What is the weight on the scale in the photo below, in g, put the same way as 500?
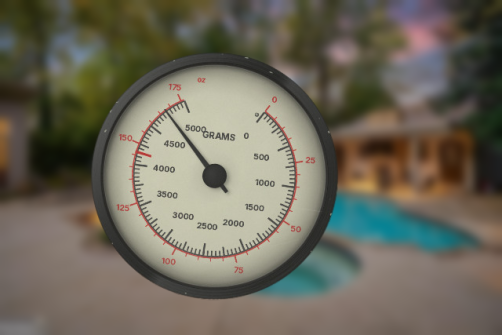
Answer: 4750
